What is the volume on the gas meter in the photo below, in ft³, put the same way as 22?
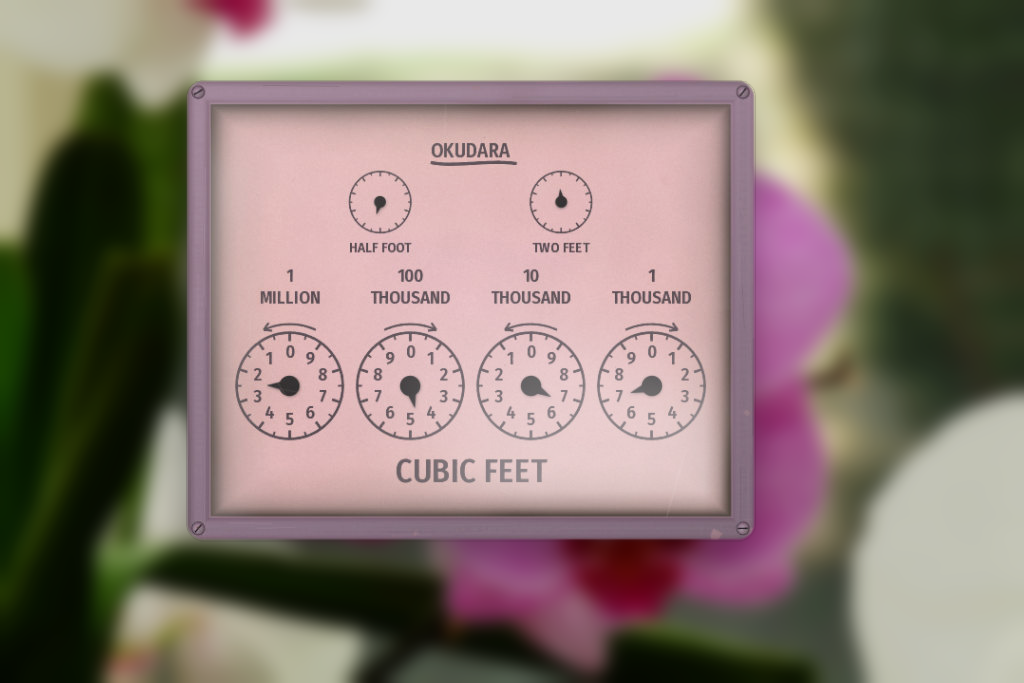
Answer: 246700
